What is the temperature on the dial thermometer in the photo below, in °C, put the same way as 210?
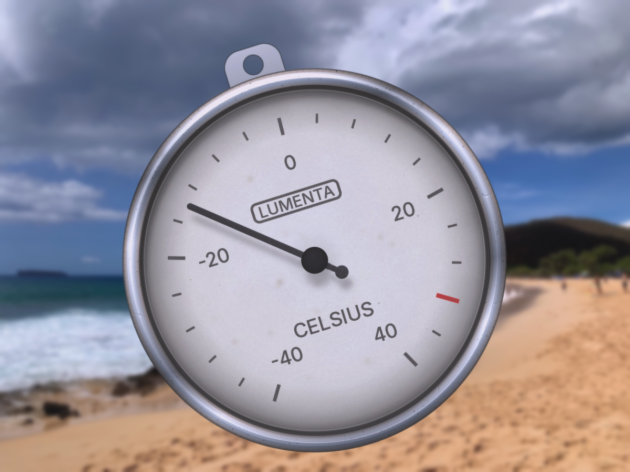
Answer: -14
